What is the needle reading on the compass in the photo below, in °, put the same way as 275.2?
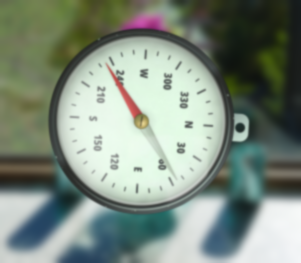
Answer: 235
